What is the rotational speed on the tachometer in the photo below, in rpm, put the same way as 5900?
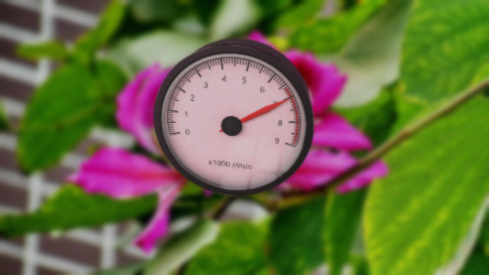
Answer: 7000
